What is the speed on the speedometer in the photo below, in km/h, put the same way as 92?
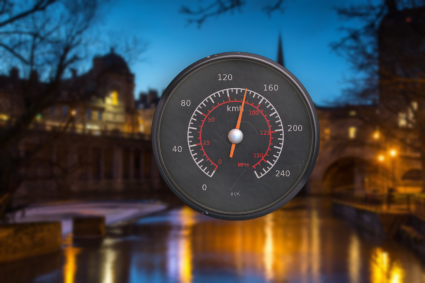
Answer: 140
